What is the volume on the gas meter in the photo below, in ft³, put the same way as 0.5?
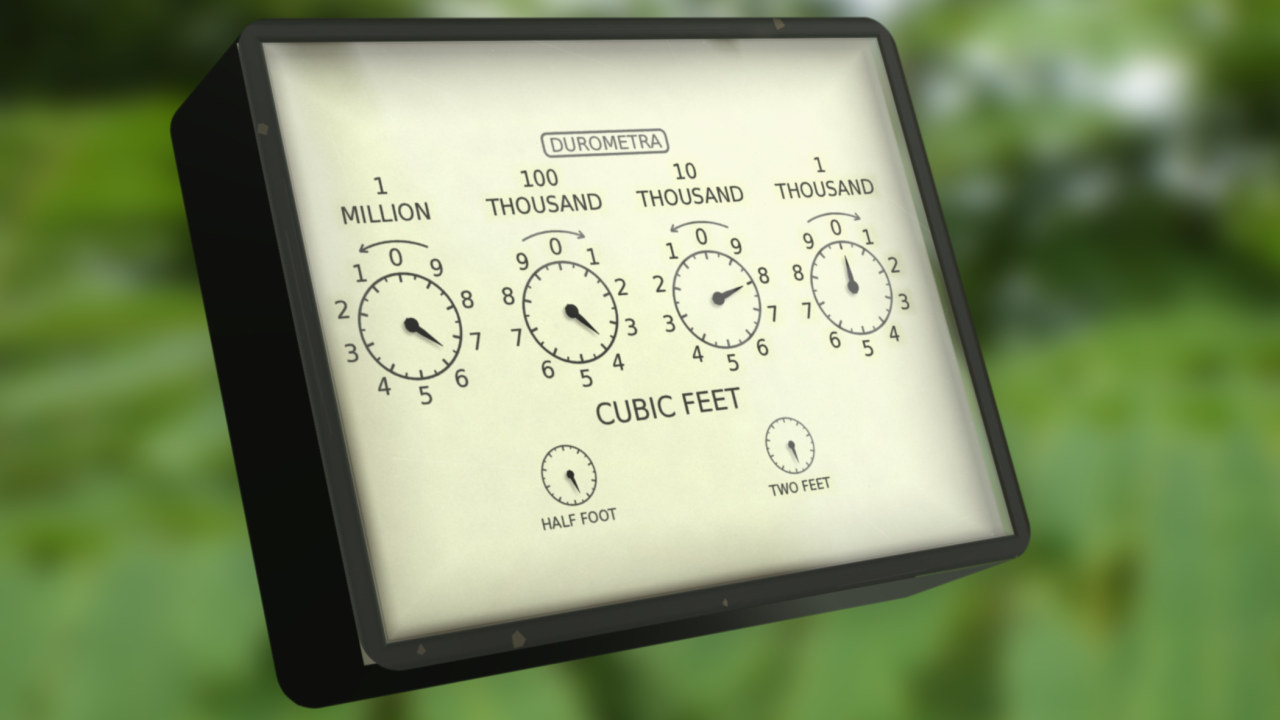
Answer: 638000
